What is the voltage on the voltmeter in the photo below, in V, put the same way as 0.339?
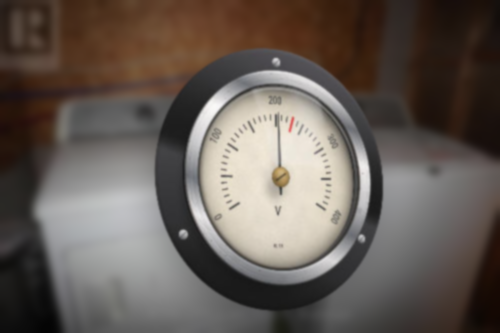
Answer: 200
